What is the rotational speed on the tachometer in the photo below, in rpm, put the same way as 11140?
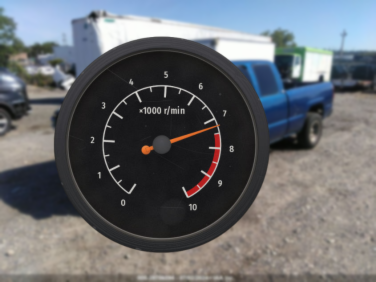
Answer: 7250
